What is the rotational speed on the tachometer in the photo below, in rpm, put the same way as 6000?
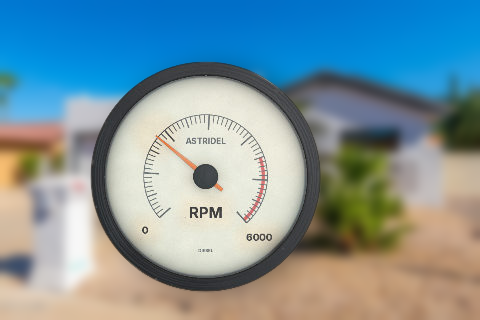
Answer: 1800
